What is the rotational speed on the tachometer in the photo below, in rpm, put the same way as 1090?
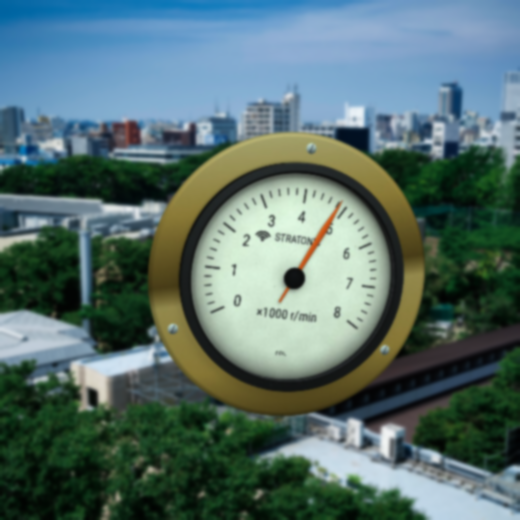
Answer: 4800
